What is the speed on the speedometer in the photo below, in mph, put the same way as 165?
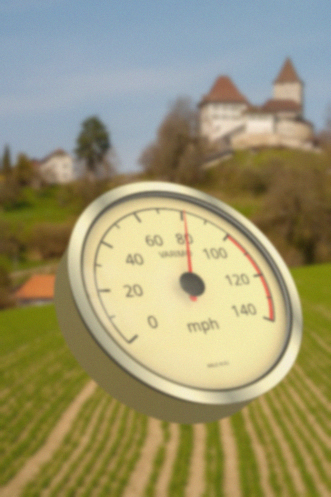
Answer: 80
